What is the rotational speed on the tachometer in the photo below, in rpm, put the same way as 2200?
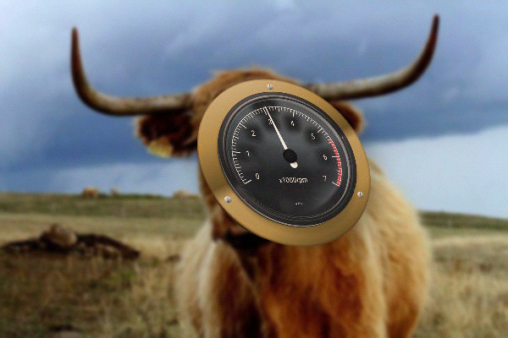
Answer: 3000
